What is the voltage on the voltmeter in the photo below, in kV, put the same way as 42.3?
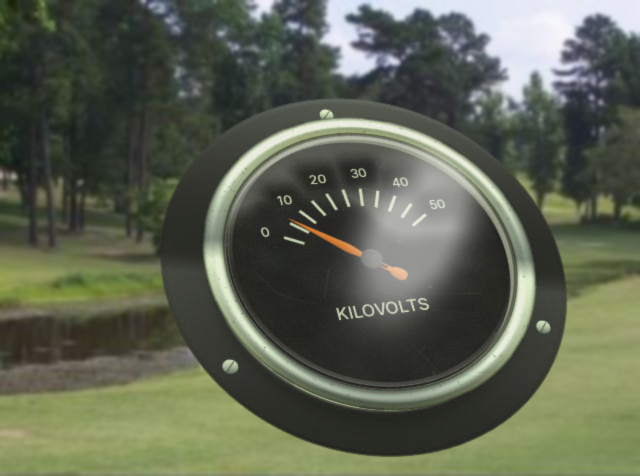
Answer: 5
